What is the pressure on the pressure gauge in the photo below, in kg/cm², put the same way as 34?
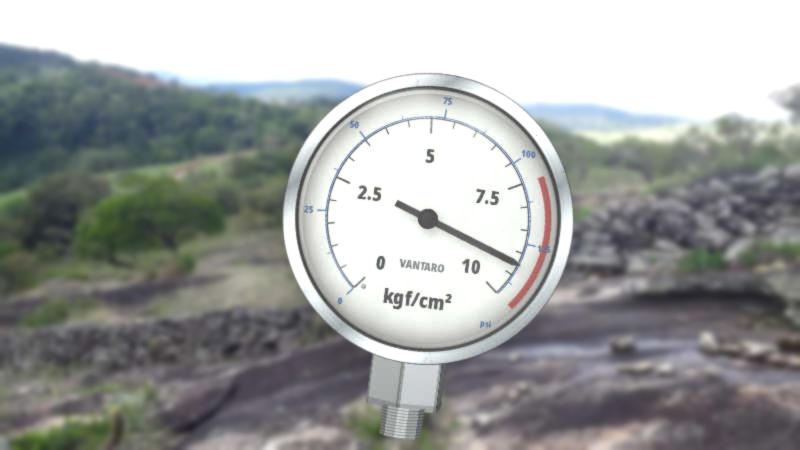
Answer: 9.25
